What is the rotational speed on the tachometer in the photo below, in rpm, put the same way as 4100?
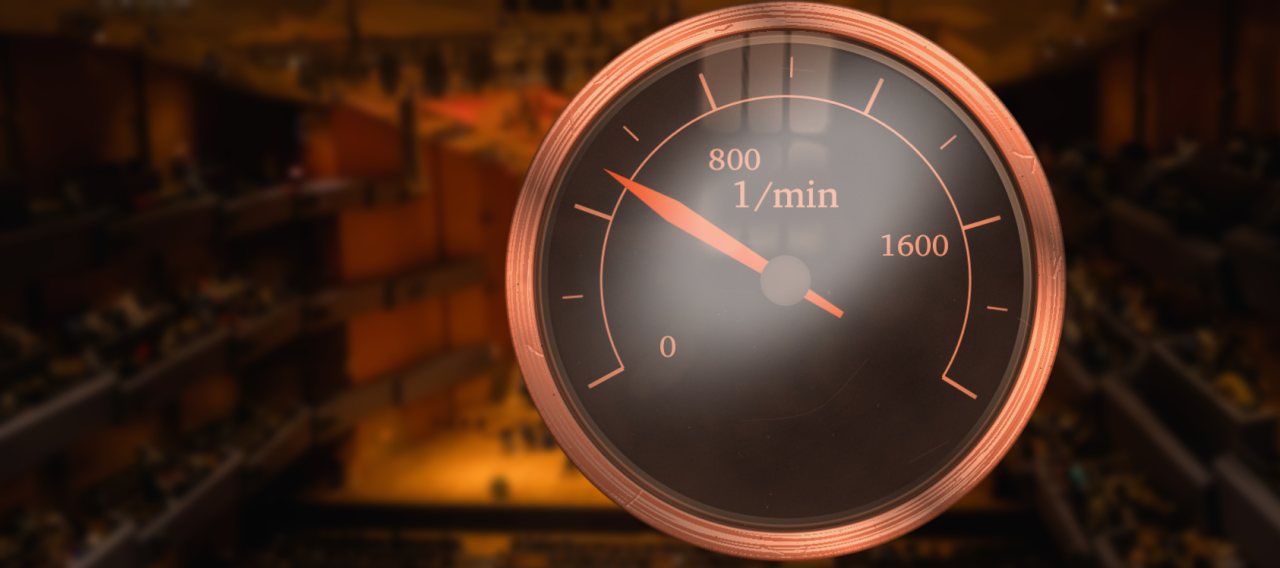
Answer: 500
